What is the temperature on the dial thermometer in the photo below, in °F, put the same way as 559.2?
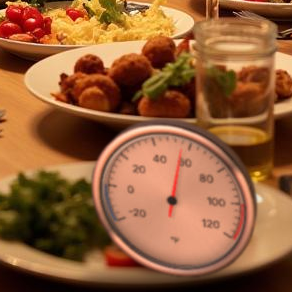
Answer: 56
